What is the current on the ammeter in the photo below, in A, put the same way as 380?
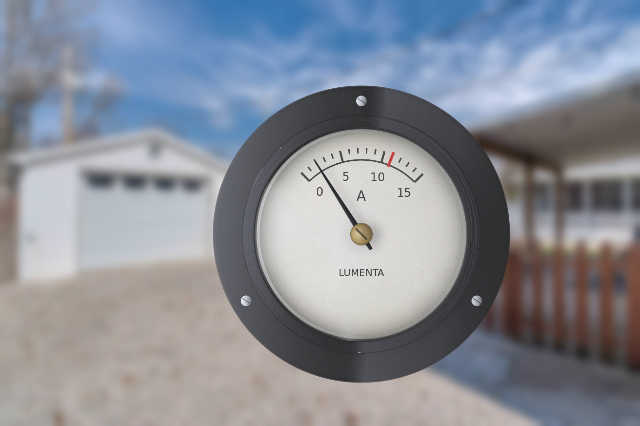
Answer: 2
